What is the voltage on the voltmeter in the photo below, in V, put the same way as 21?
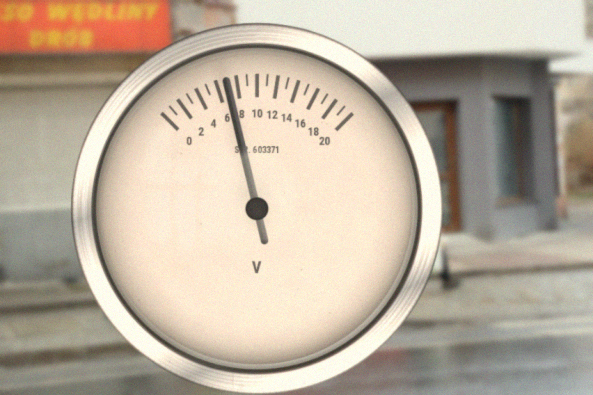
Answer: 7
